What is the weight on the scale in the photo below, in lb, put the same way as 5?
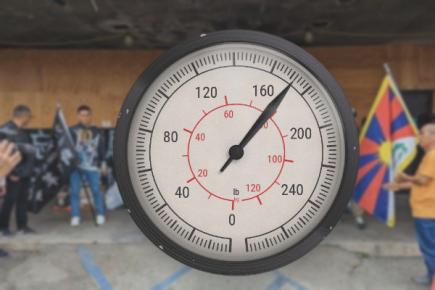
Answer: 172
